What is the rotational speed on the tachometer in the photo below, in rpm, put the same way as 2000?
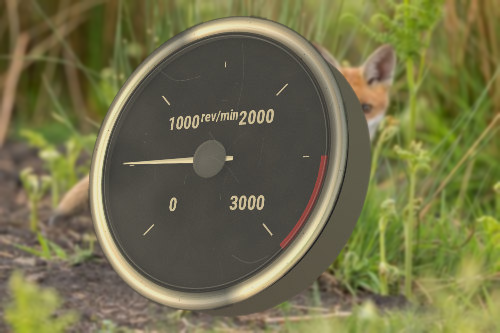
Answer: 500
